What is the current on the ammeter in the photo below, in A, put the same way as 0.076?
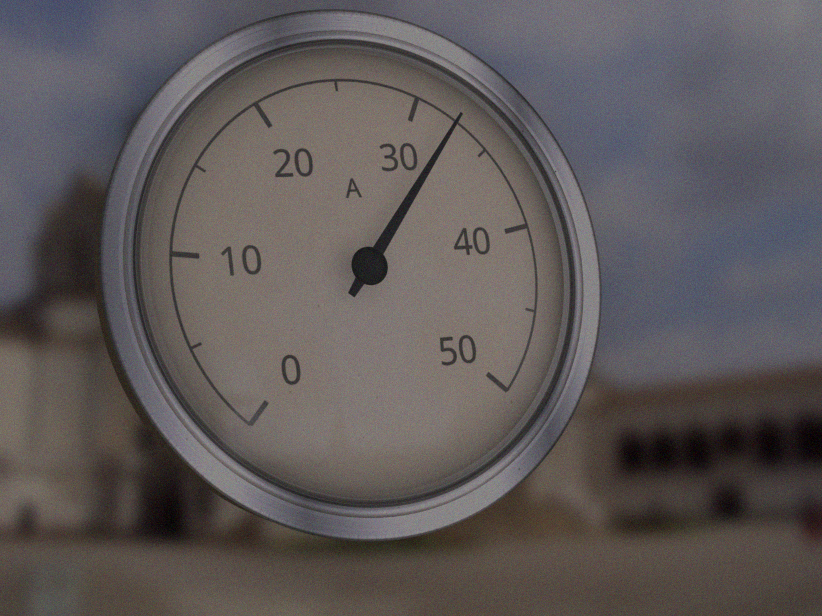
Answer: 32.5
